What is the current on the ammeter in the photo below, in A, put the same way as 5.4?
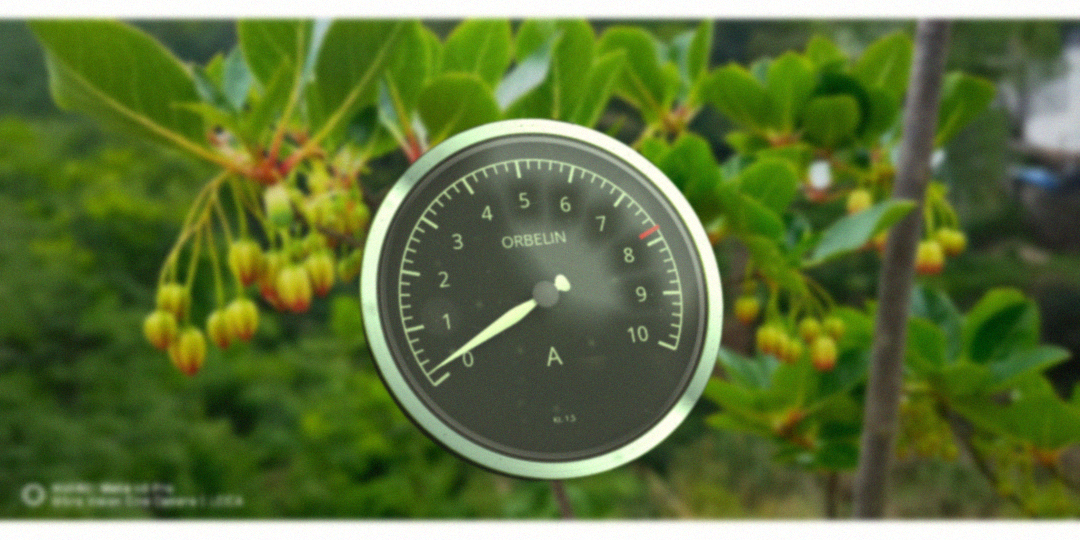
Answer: 0.2
